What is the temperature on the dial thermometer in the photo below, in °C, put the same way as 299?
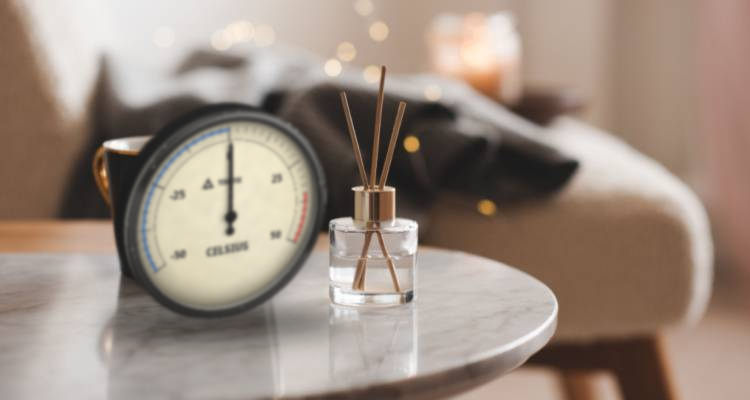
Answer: 0
